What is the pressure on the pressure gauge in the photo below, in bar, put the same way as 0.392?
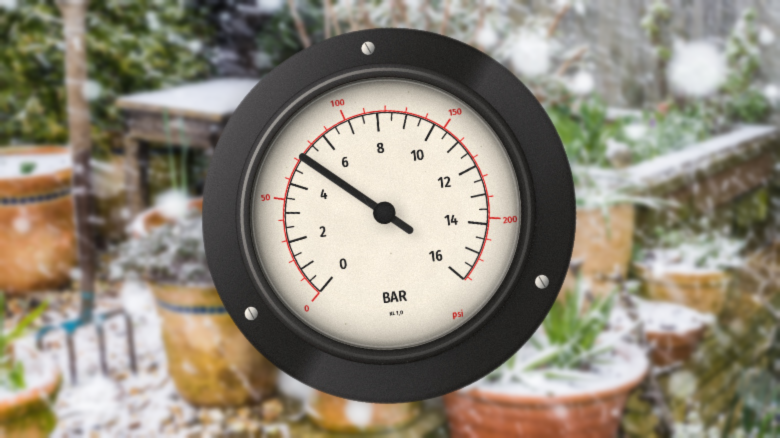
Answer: 5
